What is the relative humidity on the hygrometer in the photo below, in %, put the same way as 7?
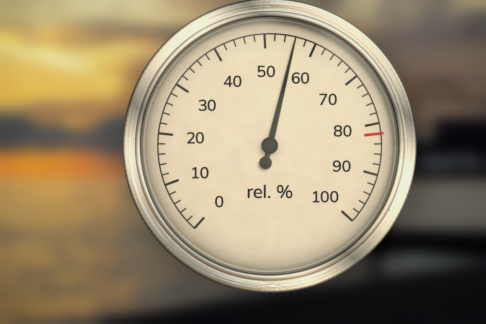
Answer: 56
